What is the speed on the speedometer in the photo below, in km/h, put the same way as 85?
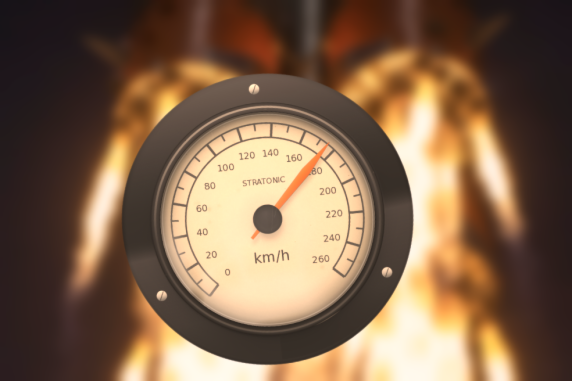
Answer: 175
